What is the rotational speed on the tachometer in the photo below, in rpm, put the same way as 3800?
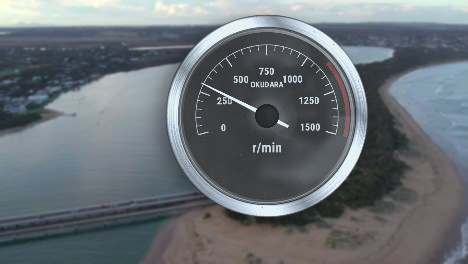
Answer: 300
